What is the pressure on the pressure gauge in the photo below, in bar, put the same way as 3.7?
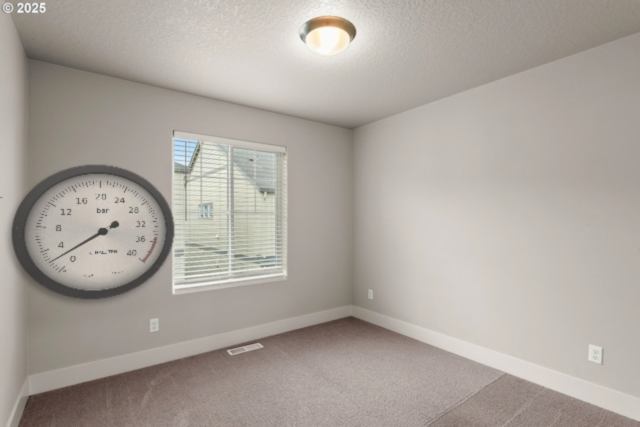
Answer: 2
